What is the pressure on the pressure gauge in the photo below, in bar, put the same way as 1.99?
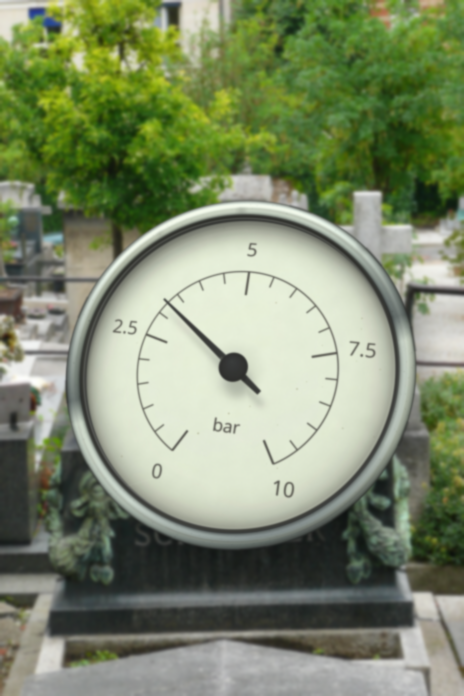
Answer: 3.25
